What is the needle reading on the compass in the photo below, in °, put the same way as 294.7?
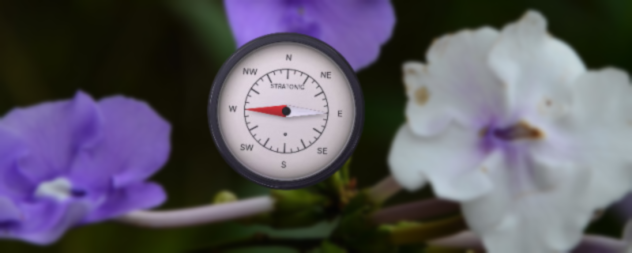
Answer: 270
